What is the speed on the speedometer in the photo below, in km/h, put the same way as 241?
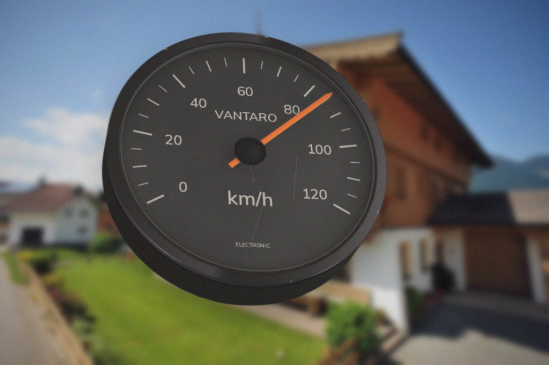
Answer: 85
